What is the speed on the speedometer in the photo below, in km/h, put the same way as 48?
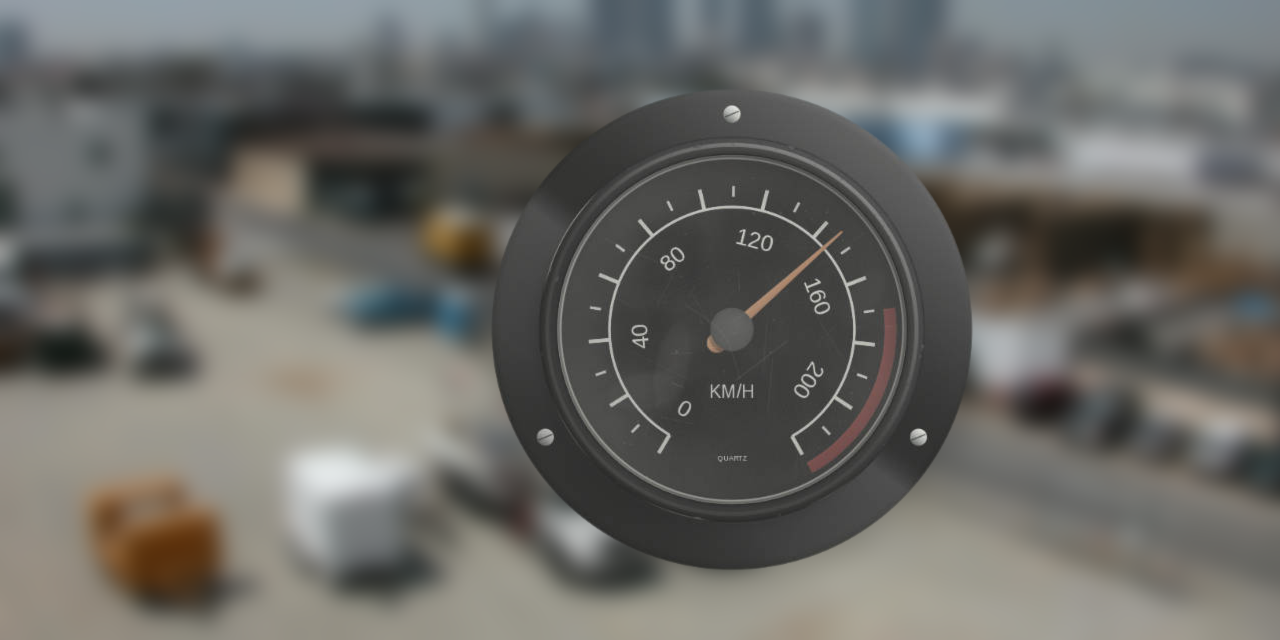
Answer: 145
